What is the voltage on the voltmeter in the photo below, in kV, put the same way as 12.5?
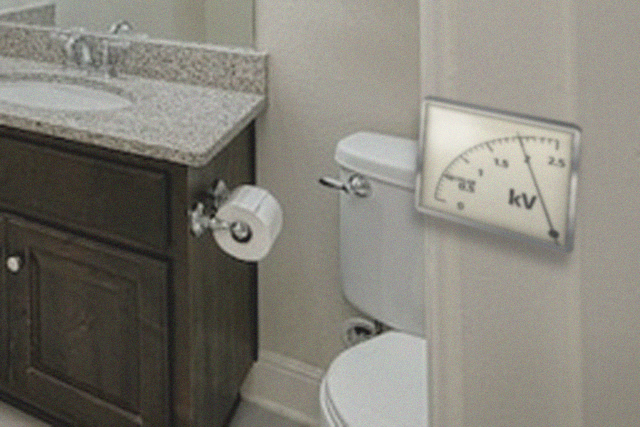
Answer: 2
